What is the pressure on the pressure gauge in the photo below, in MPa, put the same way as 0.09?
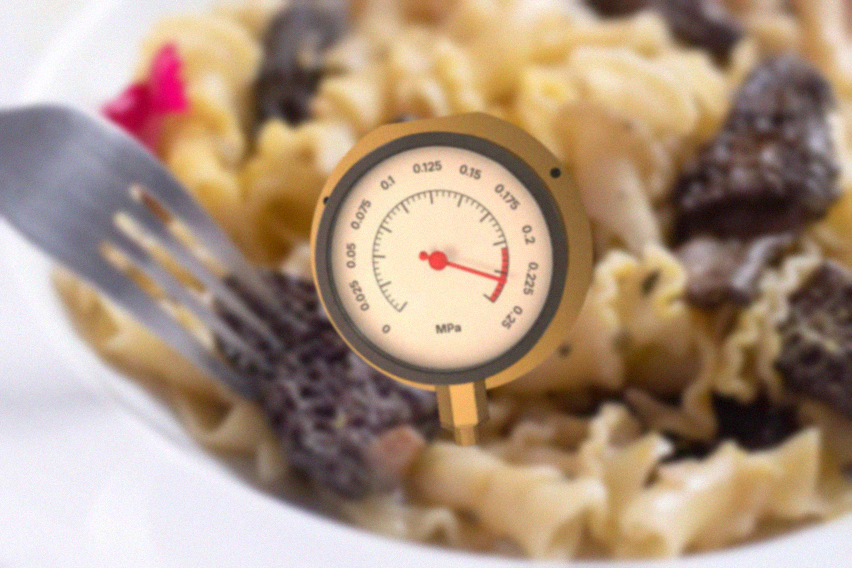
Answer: 0.23
